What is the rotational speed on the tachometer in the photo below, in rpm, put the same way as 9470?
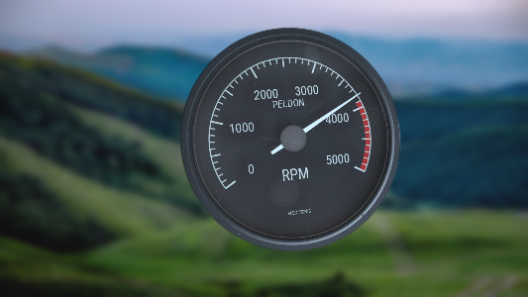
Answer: 3800
